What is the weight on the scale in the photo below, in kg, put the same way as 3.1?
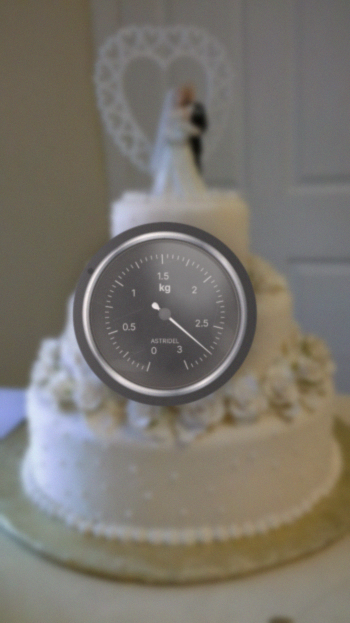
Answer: 2.75
